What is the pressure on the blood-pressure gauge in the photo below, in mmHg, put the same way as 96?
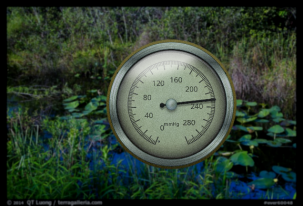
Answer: 230
